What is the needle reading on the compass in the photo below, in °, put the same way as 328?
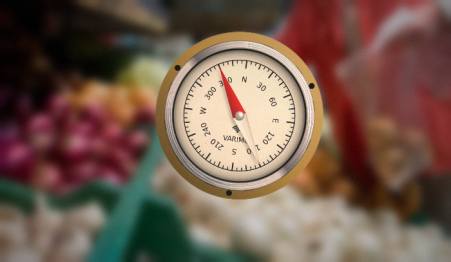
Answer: 330
